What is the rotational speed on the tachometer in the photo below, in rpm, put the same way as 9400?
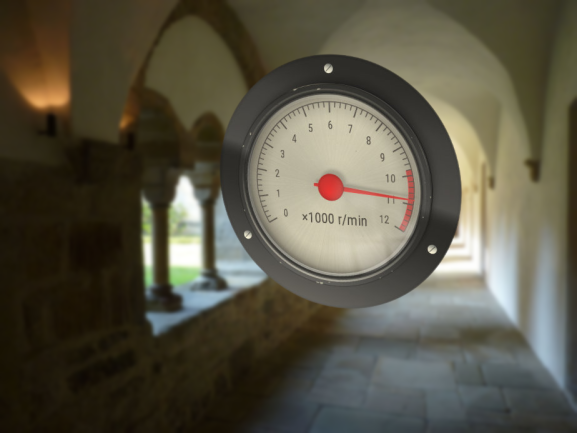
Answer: 10800
